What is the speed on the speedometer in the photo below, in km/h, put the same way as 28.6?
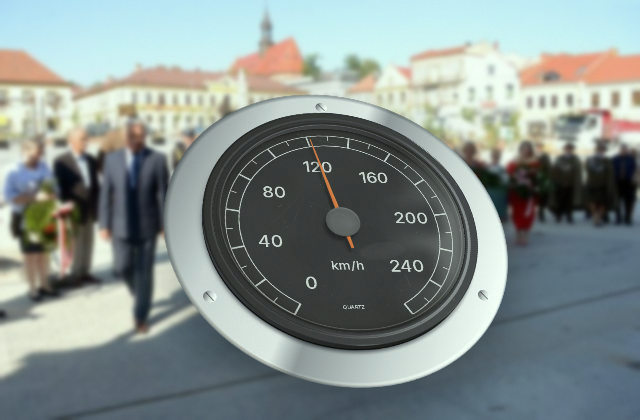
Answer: 120
